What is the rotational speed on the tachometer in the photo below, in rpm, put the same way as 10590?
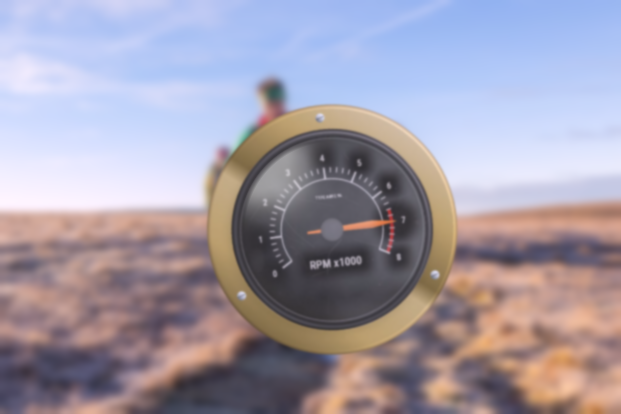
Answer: 7000
